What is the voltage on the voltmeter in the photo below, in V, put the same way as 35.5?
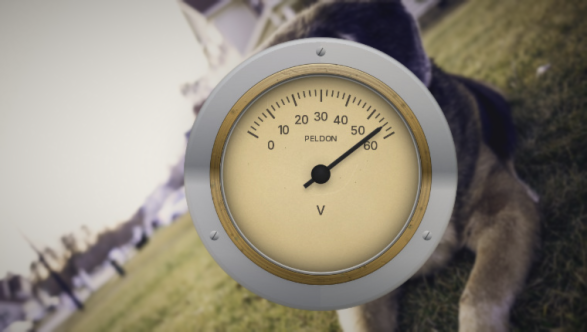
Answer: 56
